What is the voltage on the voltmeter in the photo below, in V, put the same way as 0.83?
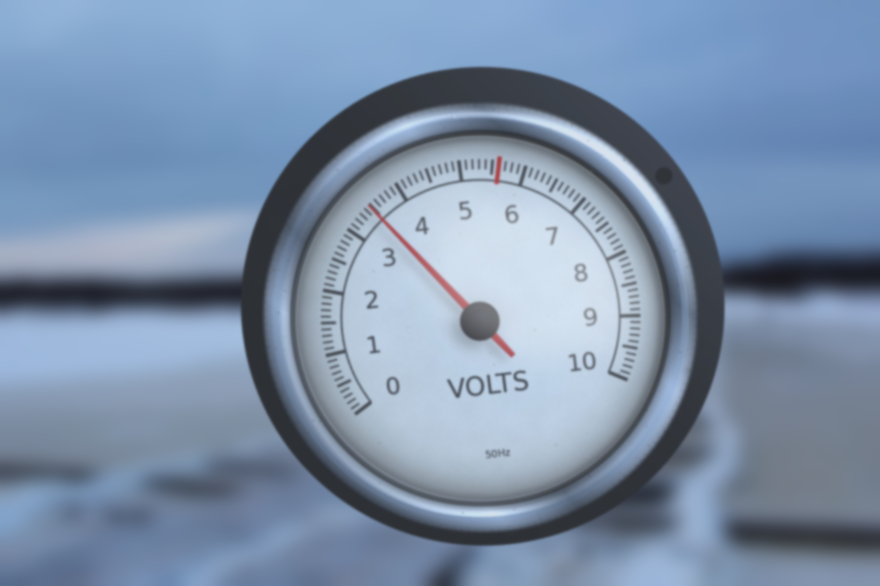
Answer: 3.5
